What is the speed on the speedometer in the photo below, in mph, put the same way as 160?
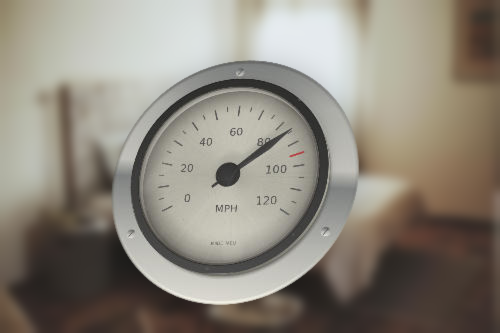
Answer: 85
